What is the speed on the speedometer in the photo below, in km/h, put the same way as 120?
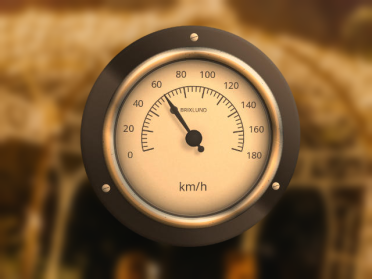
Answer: 60
